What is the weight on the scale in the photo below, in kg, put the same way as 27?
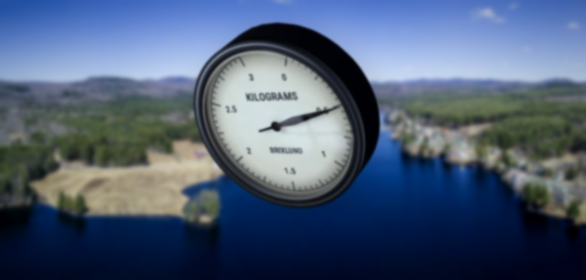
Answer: 0.5
